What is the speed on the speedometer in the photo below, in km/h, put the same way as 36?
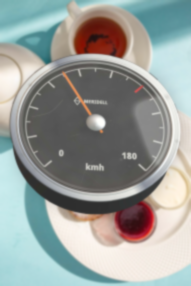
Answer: 70
